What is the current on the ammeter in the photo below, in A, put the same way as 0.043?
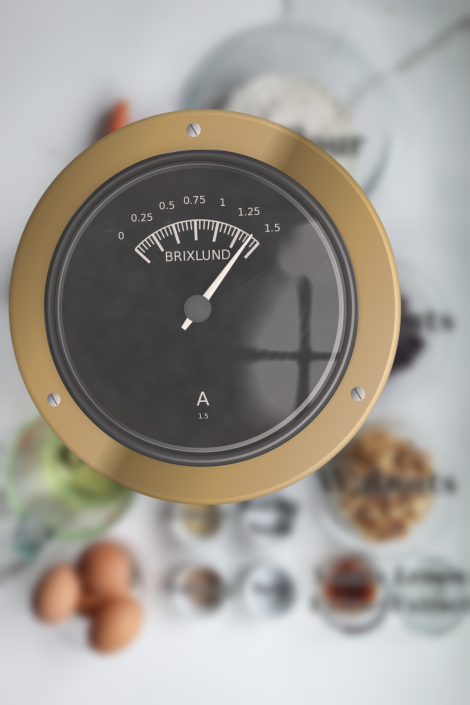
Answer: 1.4
